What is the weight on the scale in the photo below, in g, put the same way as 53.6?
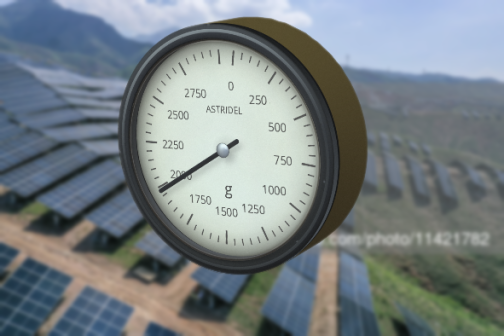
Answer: 1975
